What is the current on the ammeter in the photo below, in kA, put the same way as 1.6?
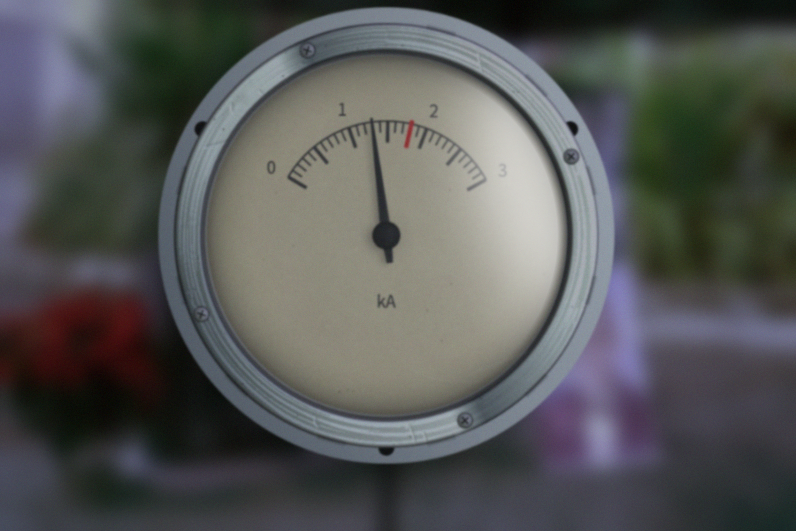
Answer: 1.3
